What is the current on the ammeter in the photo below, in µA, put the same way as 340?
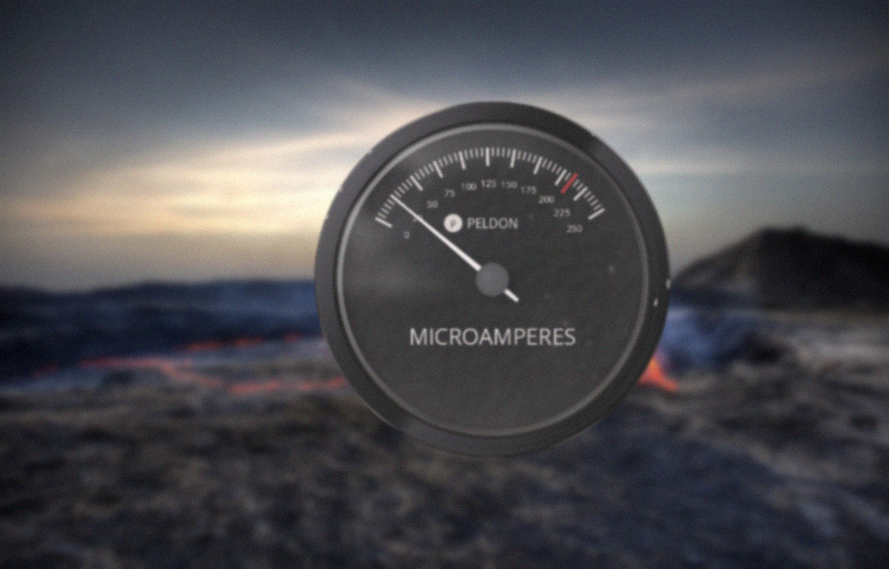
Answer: 25
